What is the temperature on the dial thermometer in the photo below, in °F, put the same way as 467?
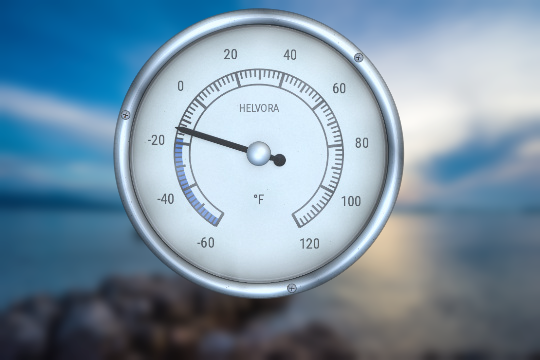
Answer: -14
